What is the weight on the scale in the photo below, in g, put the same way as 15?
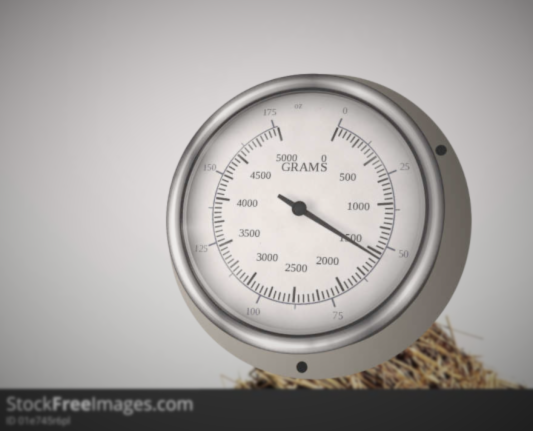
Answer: 1550
